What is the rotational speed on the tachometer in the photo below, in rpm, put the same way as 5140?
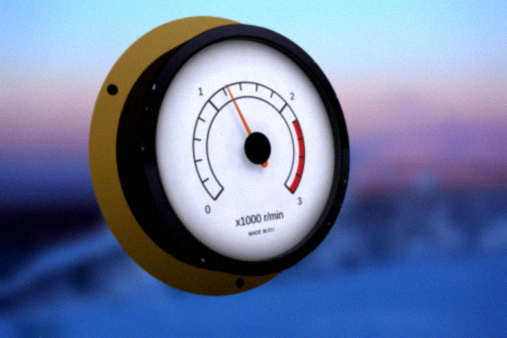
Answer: 1200
